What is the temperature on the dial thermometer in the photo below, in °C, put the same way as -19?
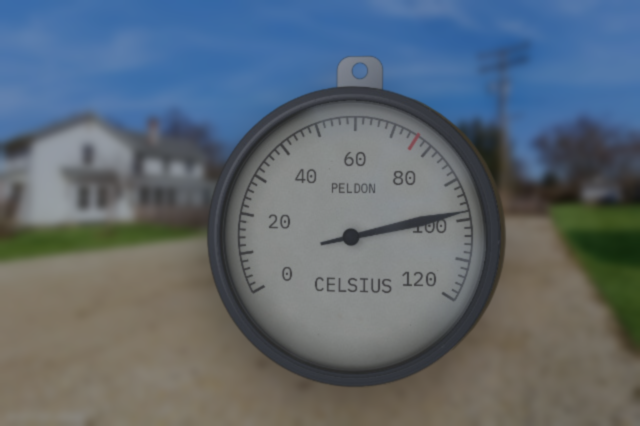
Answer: 98
